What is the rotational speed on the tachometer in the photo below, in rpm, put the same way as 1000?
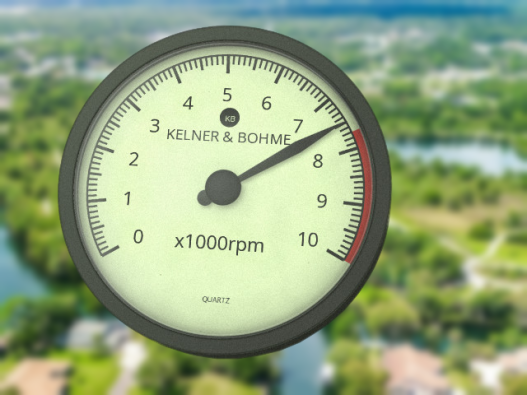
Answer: 7500
